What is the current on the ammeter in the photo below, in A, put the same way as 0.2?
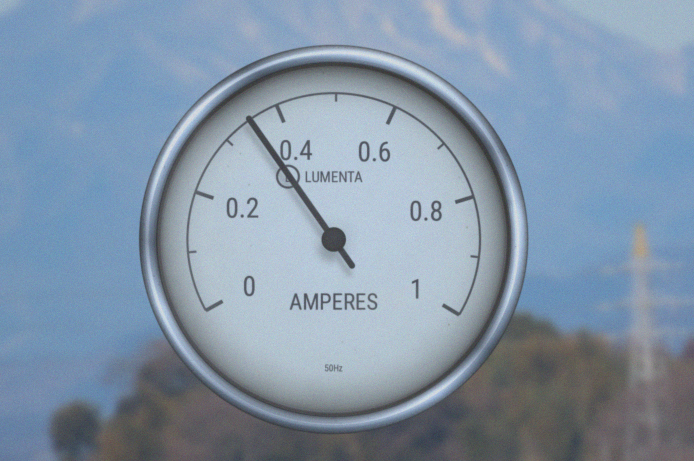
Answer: 0.35
